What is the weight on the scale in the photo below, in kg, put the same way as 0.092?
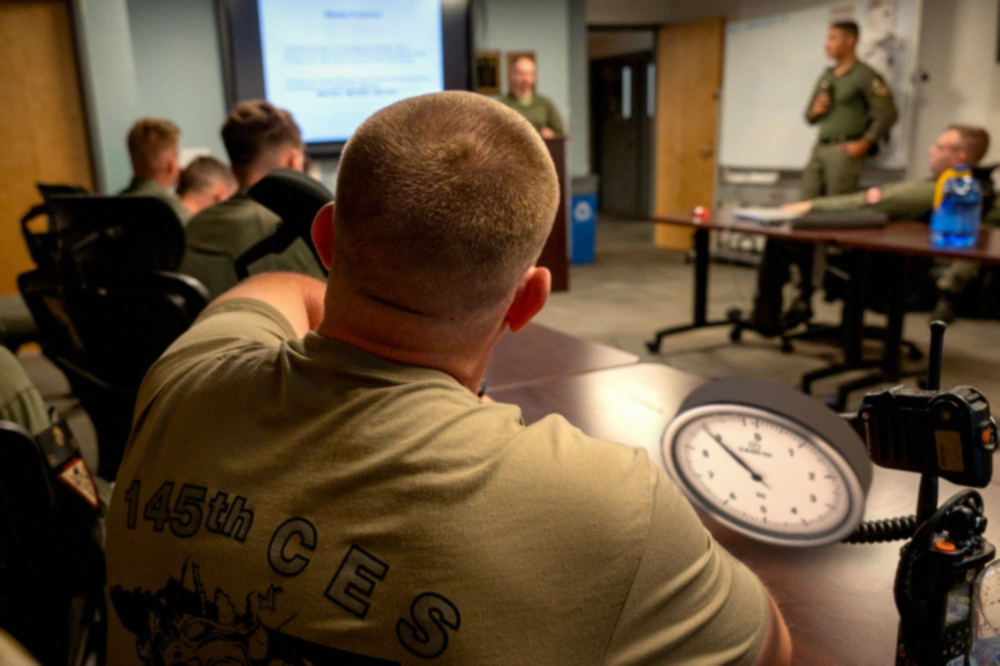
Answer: 9
